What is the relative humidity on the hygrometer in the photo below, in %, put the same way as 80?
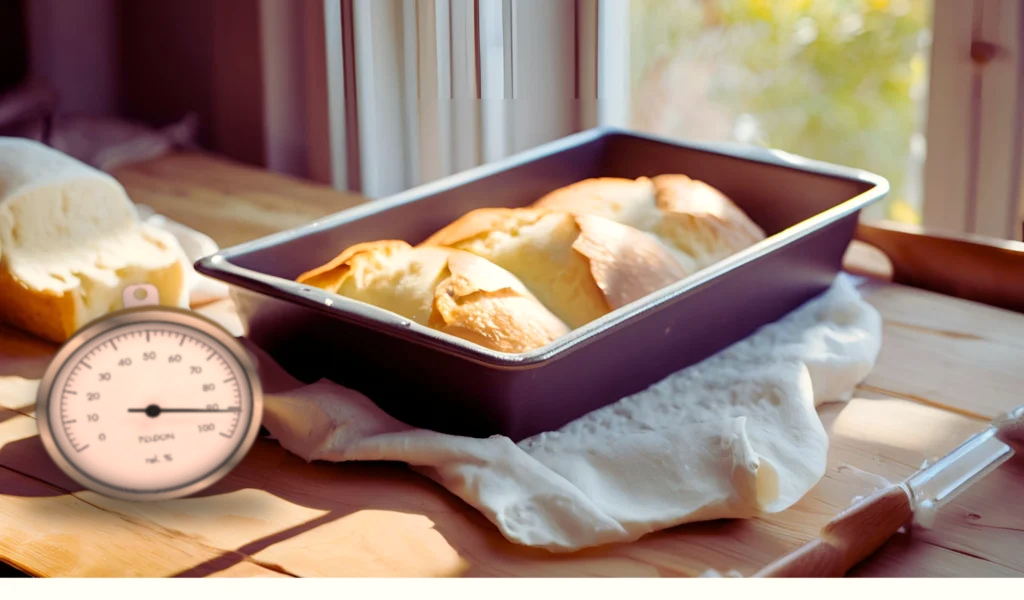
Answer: 90
